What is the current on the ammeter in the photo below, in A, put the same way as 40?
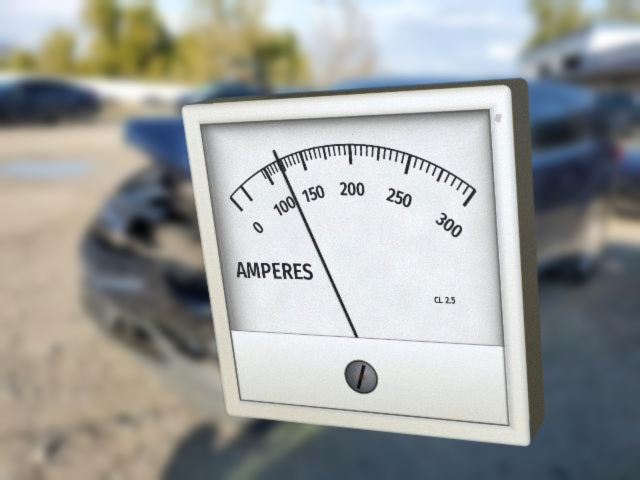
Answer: 125
